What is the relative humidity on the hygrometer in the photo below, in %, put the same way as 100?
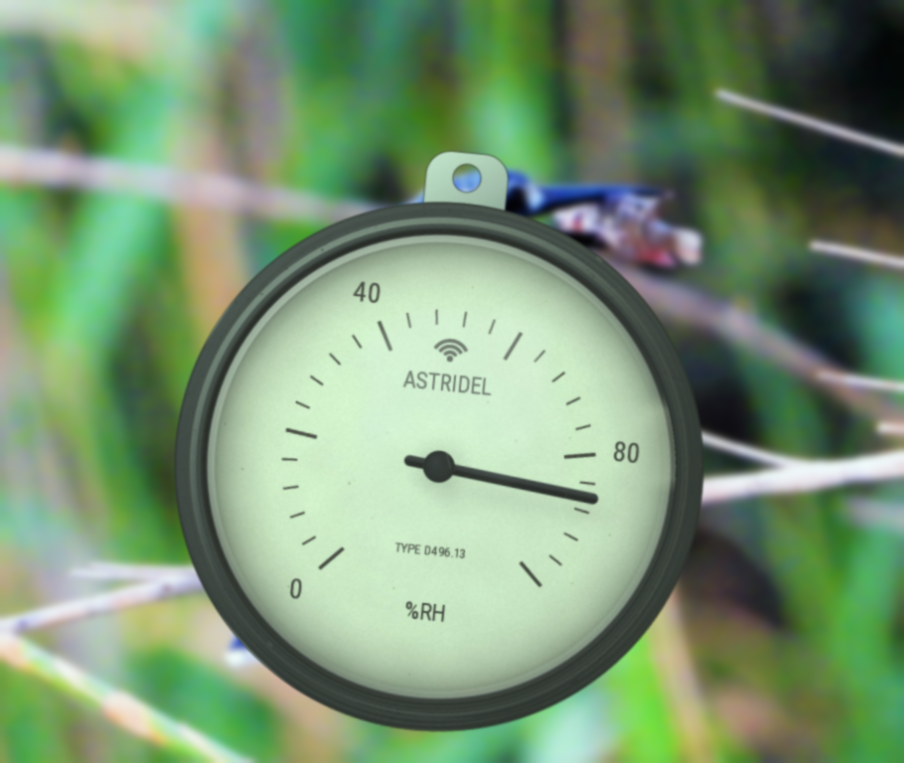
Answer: 86
